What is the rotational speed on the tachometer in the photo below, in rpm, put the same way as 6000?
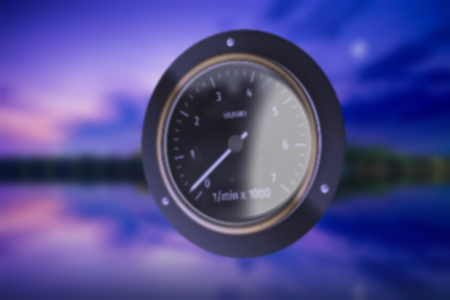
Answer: 200
